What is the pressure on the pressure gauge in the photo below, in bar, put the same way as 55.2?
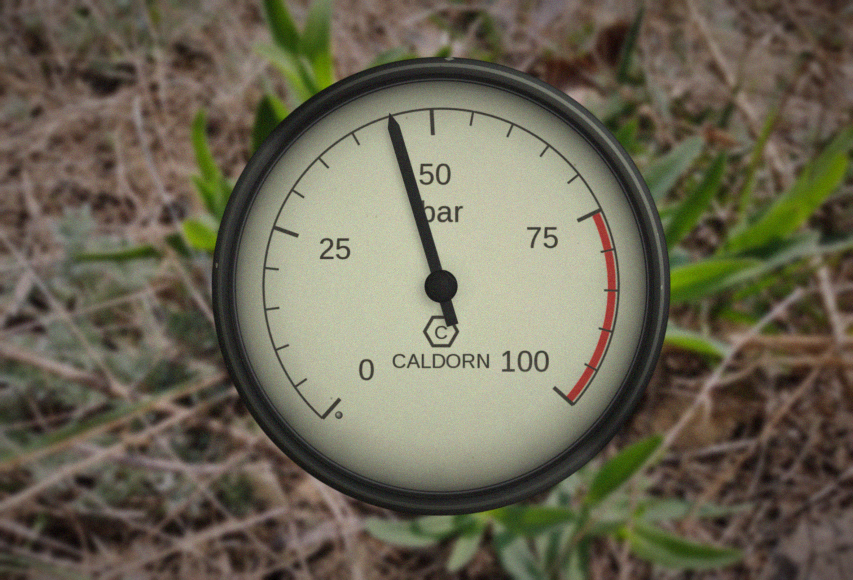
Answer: 45
